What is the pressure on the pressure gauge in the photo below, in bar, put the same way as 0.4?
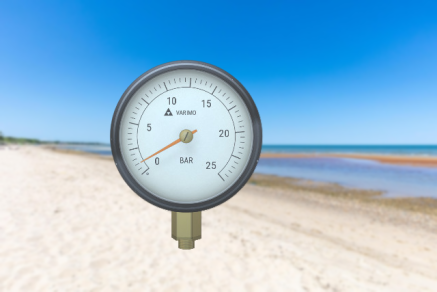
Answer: 1
